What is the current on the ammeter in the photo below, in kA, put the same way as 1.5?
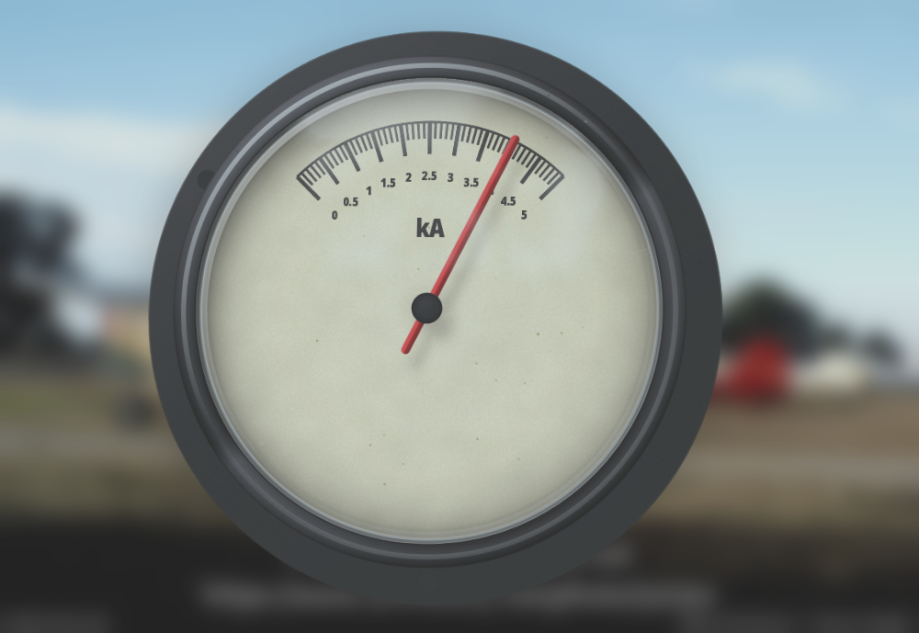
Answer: 4
